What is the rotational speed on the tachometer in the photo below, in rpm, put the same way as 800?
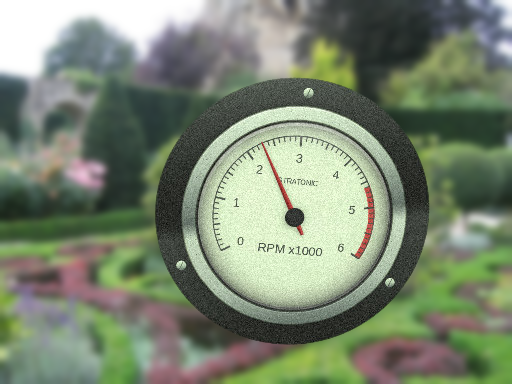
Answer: 2300
